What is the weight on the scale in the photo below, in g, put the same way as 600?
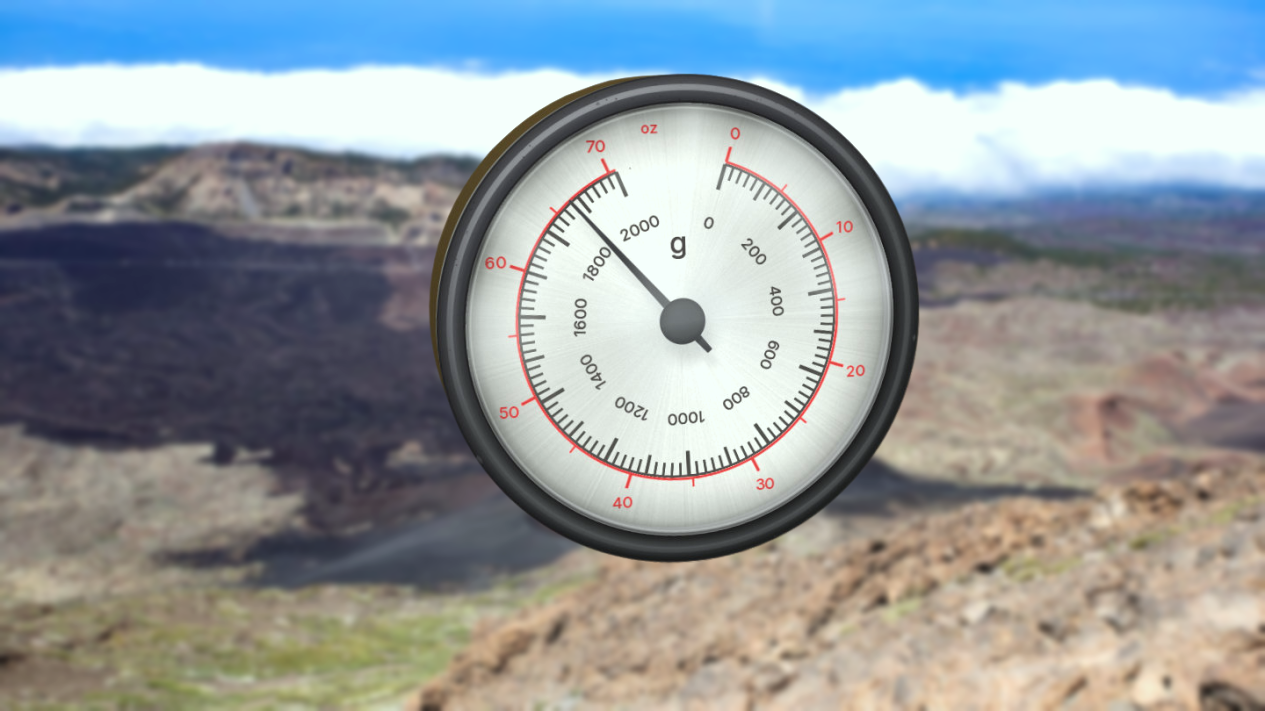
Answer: 1880
